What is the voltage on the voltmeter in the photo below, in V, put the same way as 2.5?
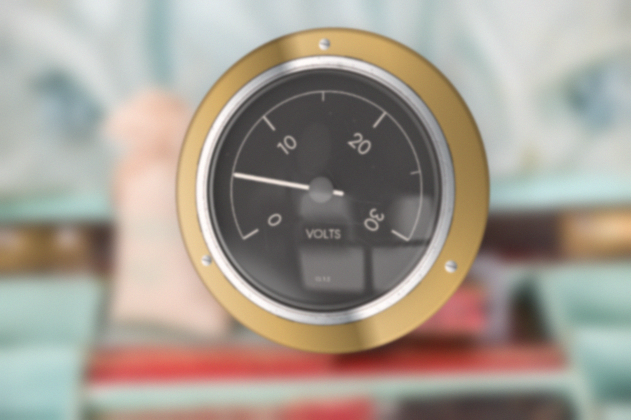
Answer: 5
